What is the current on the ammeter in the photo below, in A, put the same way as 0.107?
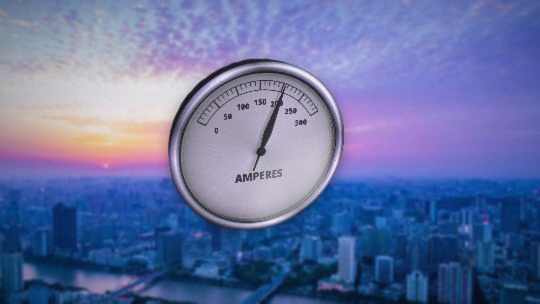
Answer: 200
